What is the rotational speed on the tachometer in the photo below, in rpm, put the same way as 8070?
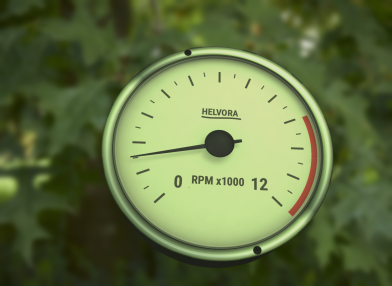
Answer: 1500
